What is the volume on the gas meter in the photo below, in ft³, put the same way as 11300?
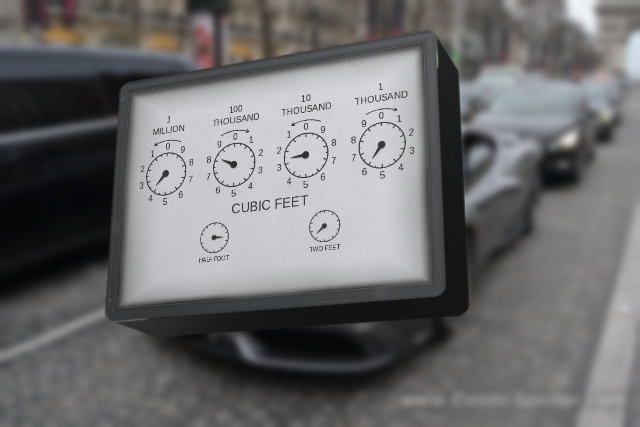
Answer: 382600
